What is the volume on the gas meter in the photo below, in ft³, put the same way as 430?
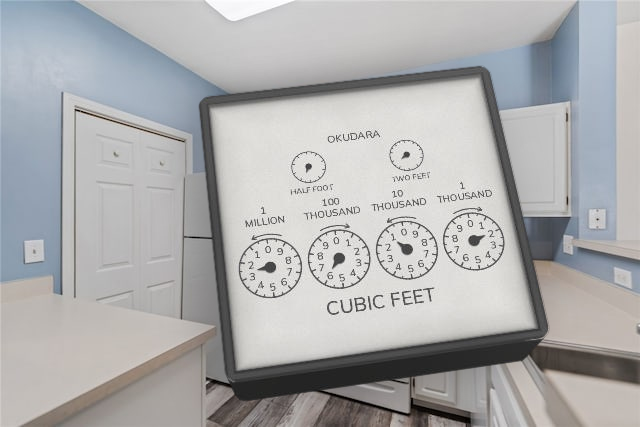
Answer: 261200
